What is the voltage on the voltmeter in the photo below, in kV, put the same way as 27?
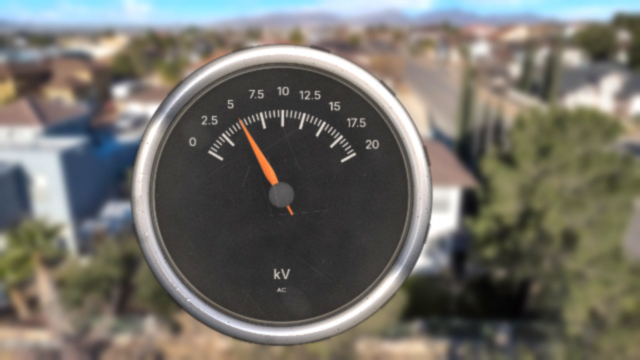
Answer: 5
